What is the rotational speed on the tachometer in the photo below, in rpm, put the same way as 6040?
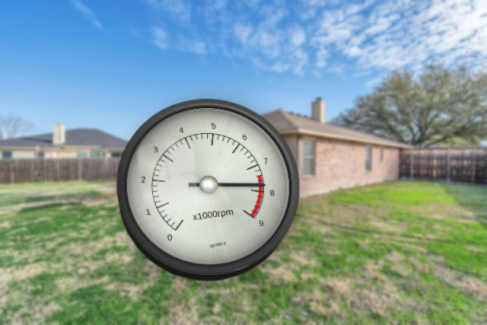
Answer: 7800
